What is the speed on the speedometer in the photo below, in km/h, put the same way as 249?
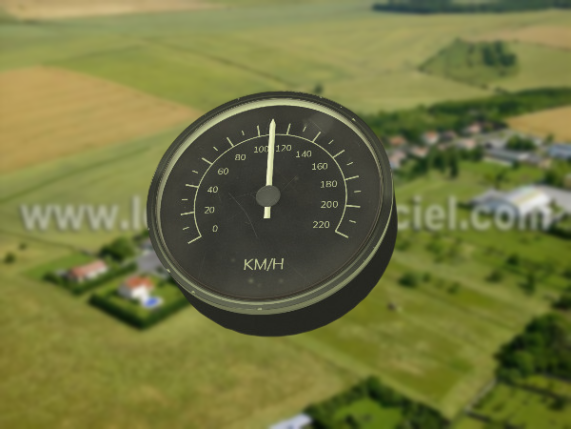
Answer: 110
